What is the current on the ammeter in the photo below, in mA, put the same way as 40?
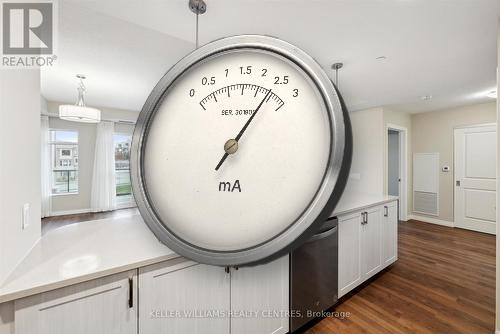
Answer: 2.5
